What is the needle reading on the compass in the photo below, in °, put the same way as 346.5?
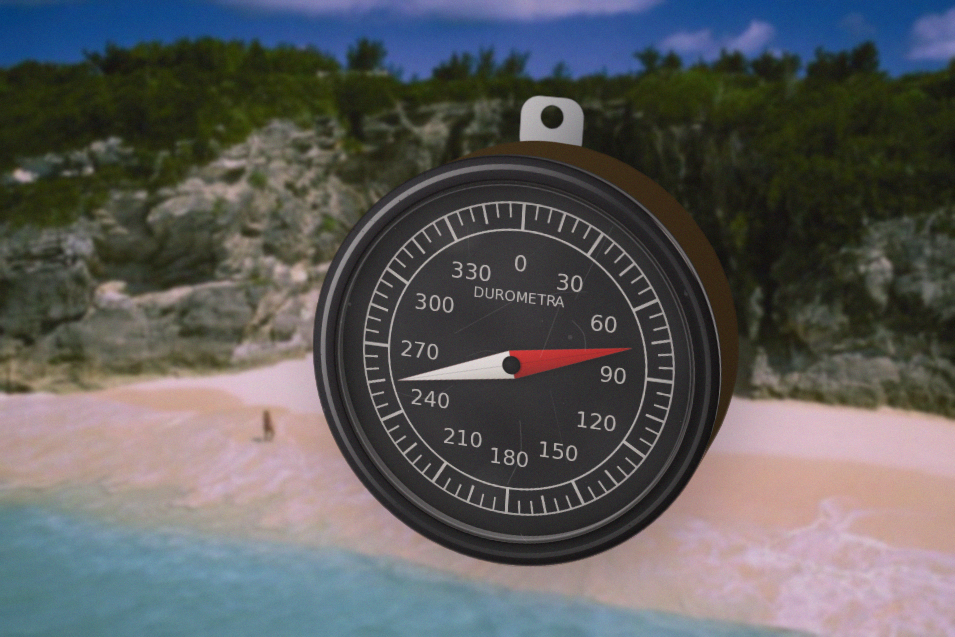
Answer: 75
